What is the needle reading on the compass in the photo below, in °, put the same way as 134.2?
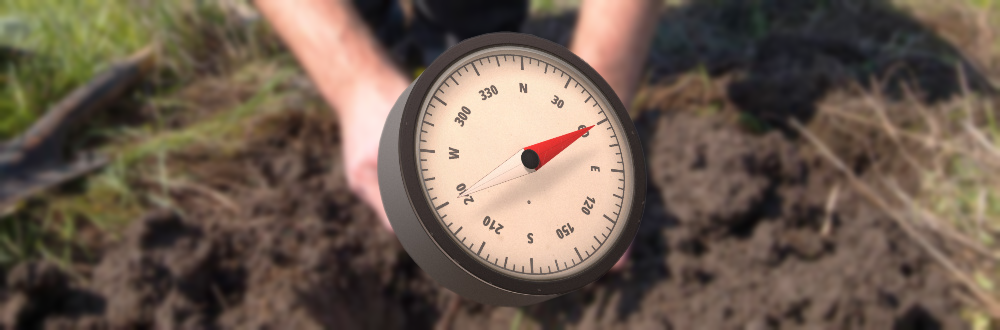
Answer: 60
